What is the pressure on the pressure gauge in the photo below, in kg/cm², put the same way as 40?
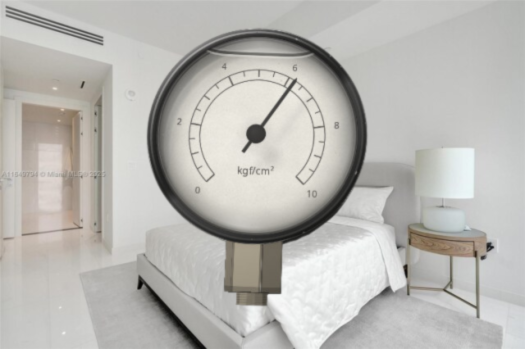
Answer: 6.25
